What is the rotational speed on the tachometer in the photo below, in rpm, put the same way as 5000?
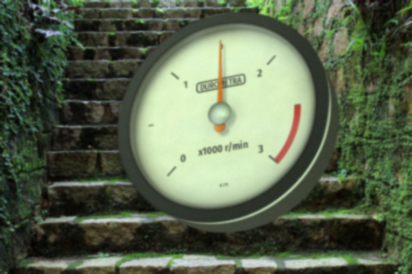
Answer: 1500
